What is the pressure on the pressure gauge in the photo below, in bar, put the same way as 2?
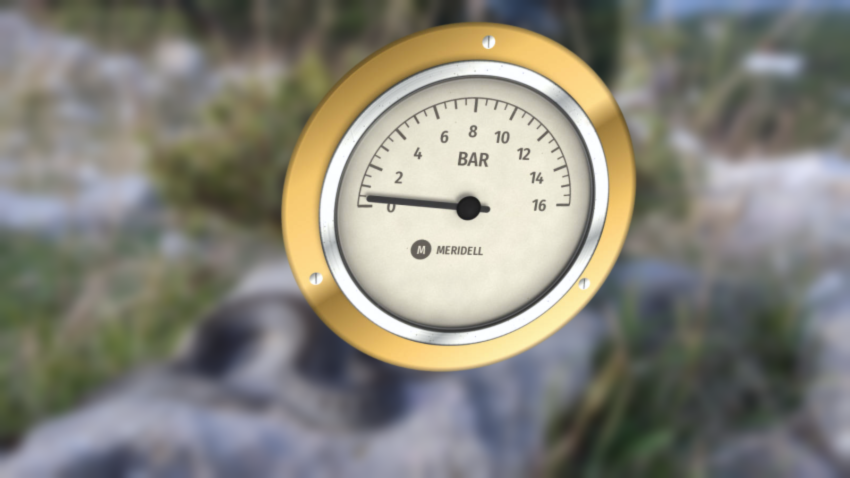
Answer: 0.5
